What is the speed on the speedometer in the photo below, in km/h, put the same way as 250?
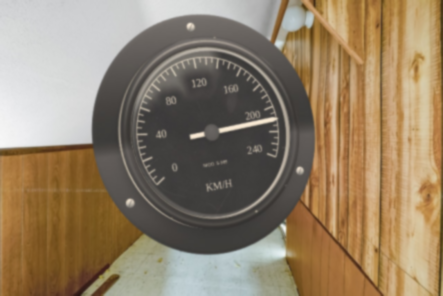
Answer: 210
